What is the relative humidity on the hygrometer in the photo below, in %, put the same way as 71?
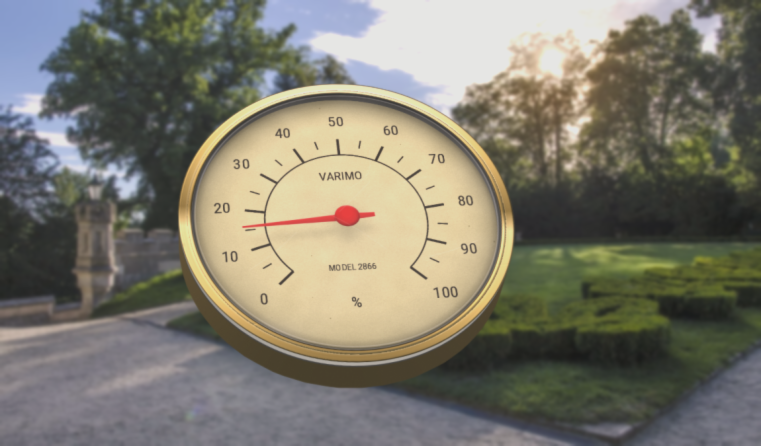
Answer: 15
